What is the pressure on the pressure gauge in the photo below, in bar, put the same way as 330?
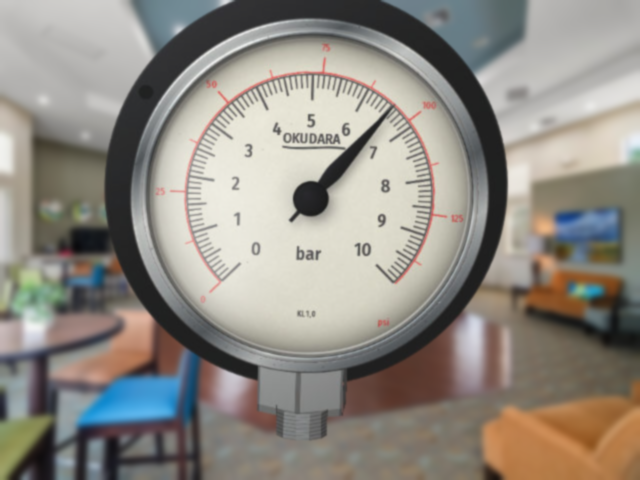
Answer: 6.5
